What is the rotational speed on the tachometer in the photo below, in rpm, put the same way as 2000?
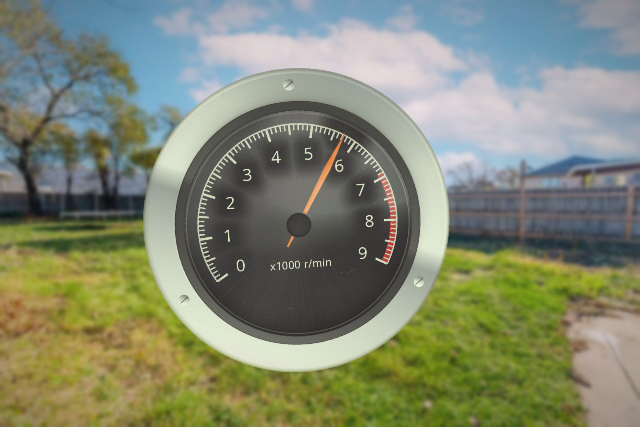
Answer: 5700
